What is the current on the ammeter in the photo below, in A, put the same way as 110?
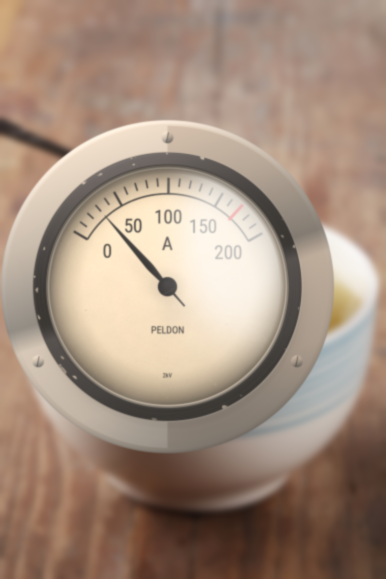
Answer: 30
